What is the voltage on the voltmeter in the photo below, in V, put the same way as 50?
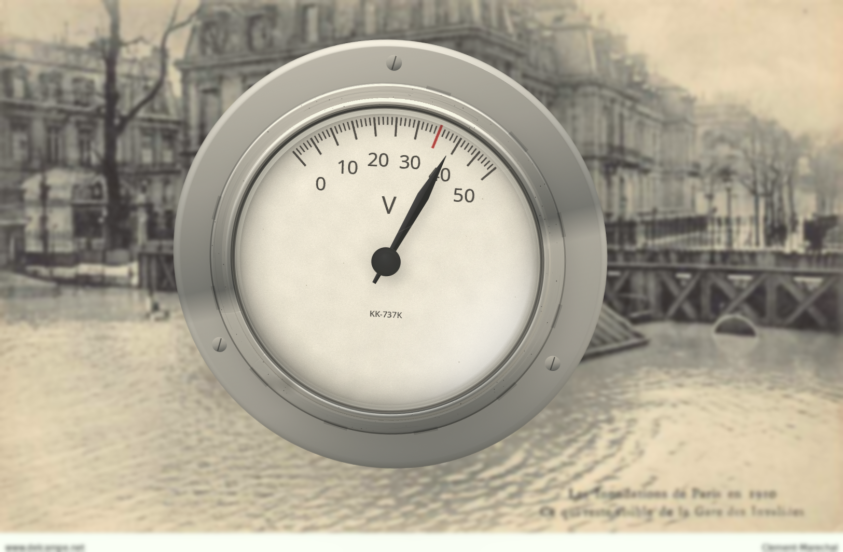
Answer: 39
